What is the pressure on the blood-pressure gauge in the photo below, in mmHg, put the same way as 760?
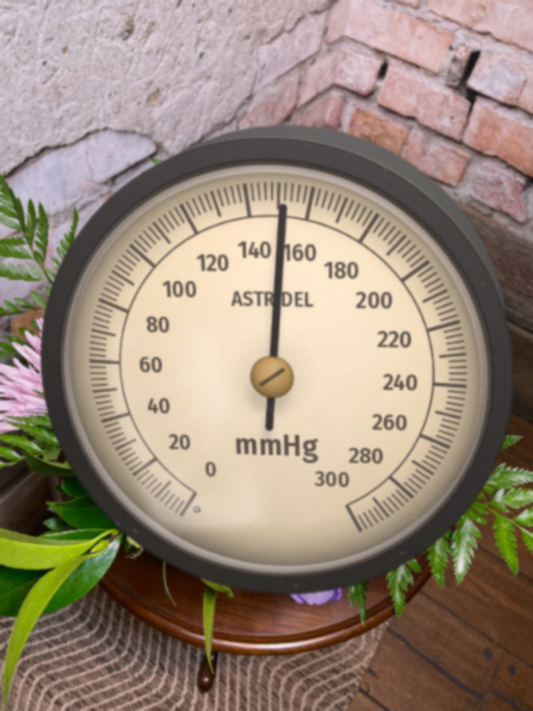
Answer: 152
